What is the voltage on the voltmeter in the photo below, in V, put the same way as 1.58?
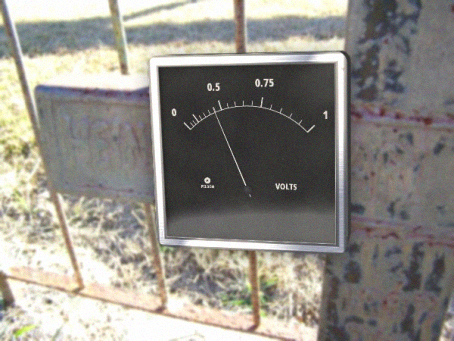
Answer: 0.45
